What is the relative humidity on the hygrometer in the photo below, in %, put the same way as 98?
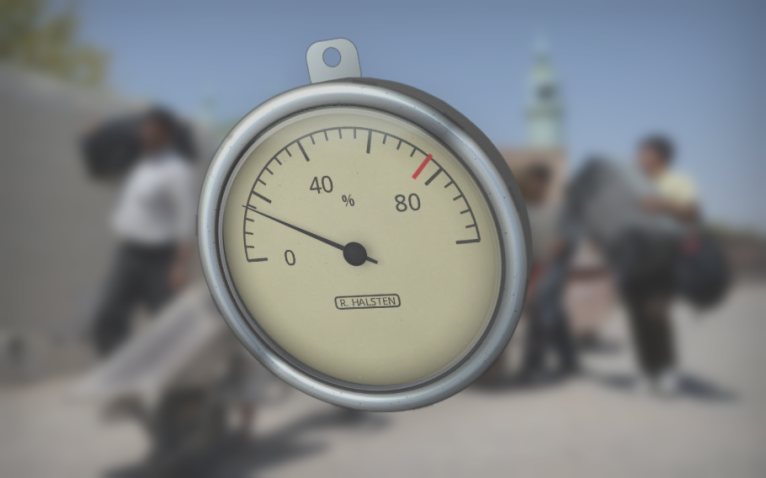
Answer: 16
